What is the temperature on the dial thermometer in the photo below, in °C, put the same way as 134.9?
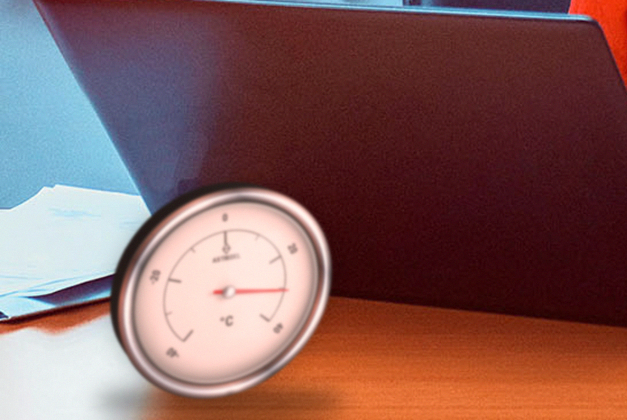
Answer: 30
